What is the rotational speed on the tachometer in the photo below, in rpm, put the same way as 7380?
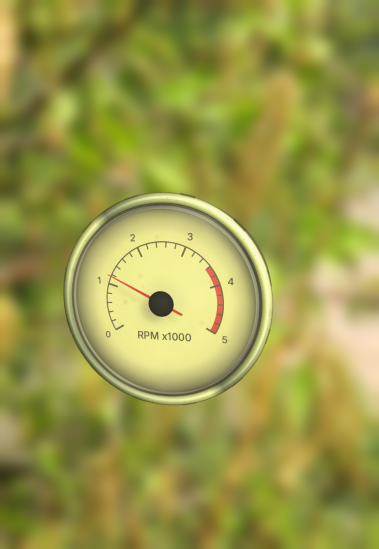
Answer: 1200
